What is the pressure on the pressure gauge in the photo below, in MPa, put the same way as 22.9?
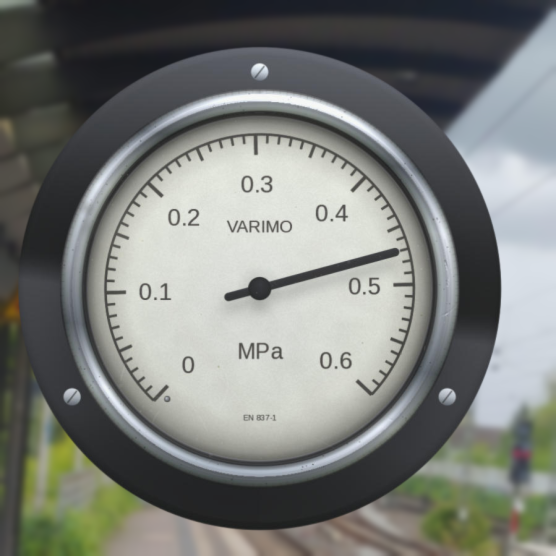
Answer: 0.47
